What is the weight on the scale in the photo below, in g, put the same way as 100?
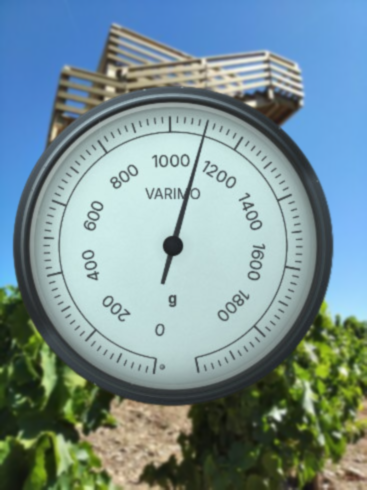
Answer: 1100
